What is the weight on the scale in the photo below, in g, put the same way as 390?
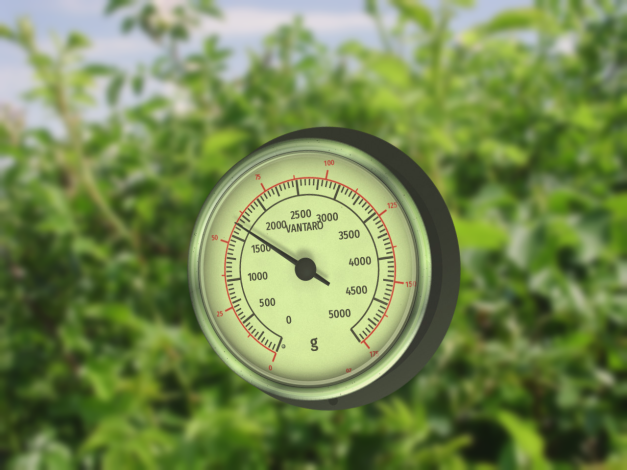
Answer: 1650
